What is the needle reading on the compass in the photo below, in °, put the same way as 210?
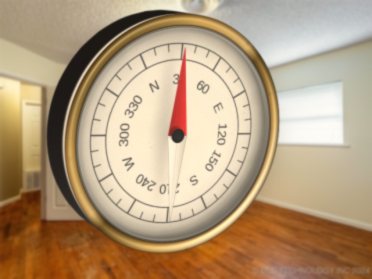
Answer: 30
